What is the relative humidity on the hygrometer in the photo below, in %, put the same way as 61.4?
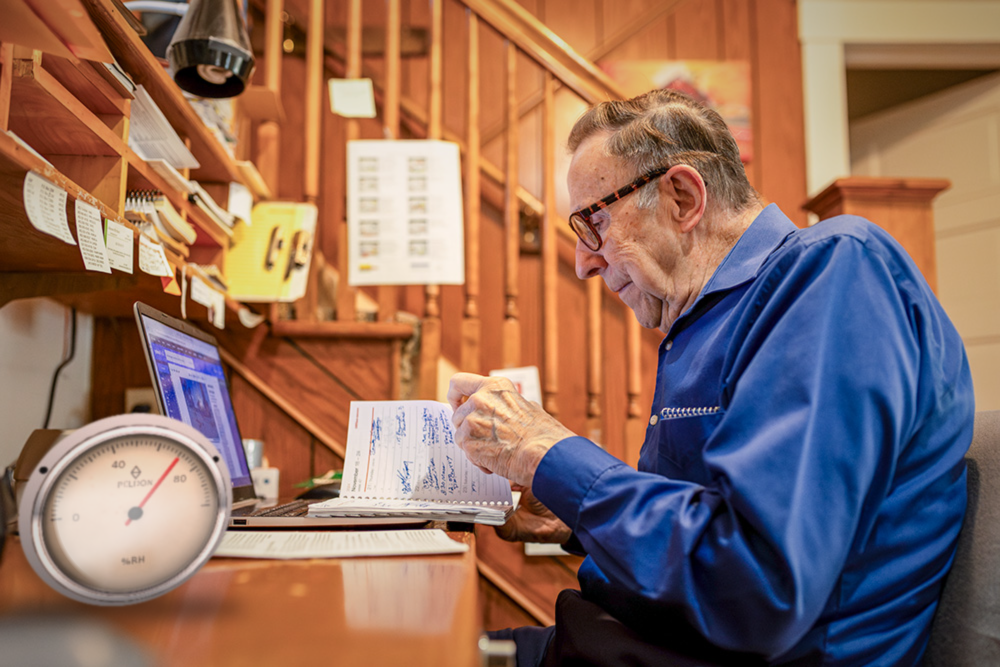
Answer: 70
